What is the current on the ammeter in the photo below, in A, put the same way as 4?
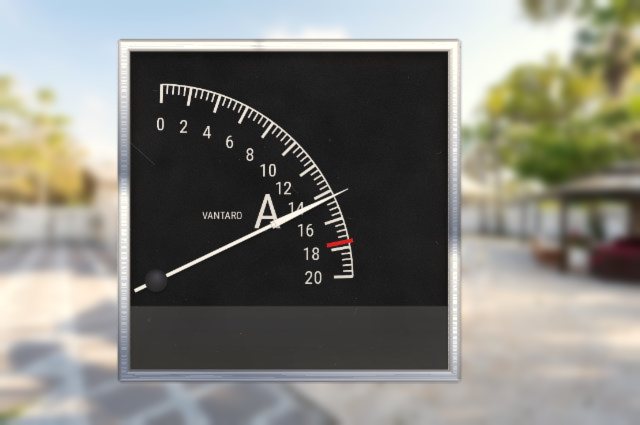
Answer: 14.4
